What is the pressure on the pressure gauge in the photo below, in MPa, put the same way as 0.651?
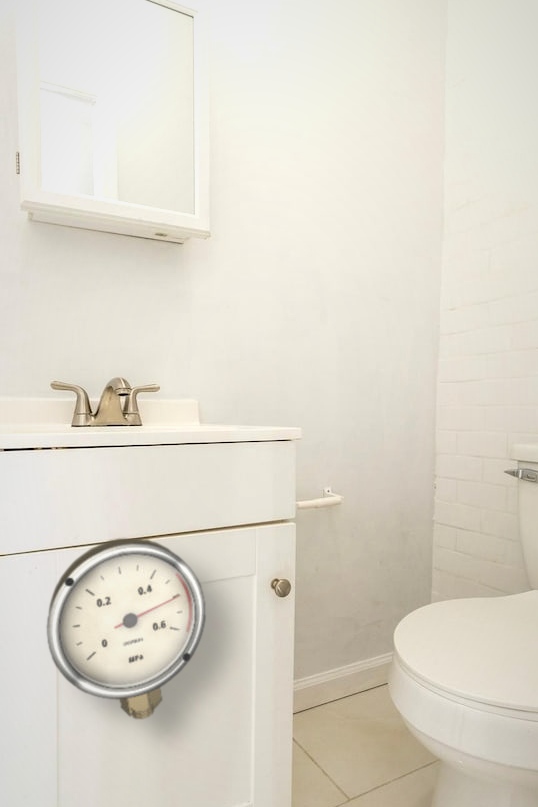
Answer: 0.5
